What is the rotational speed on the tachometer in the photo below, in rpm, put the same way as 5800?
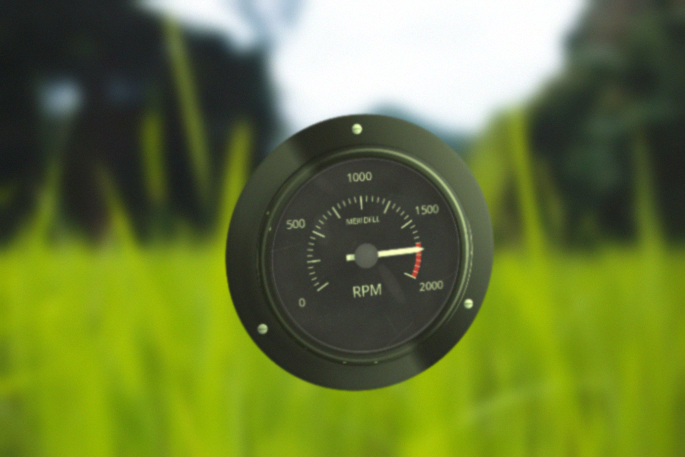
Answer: 1750
